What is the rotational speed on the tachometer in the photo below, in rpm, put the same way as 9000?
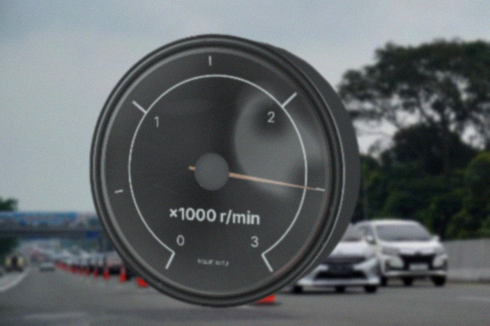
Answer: 2500
